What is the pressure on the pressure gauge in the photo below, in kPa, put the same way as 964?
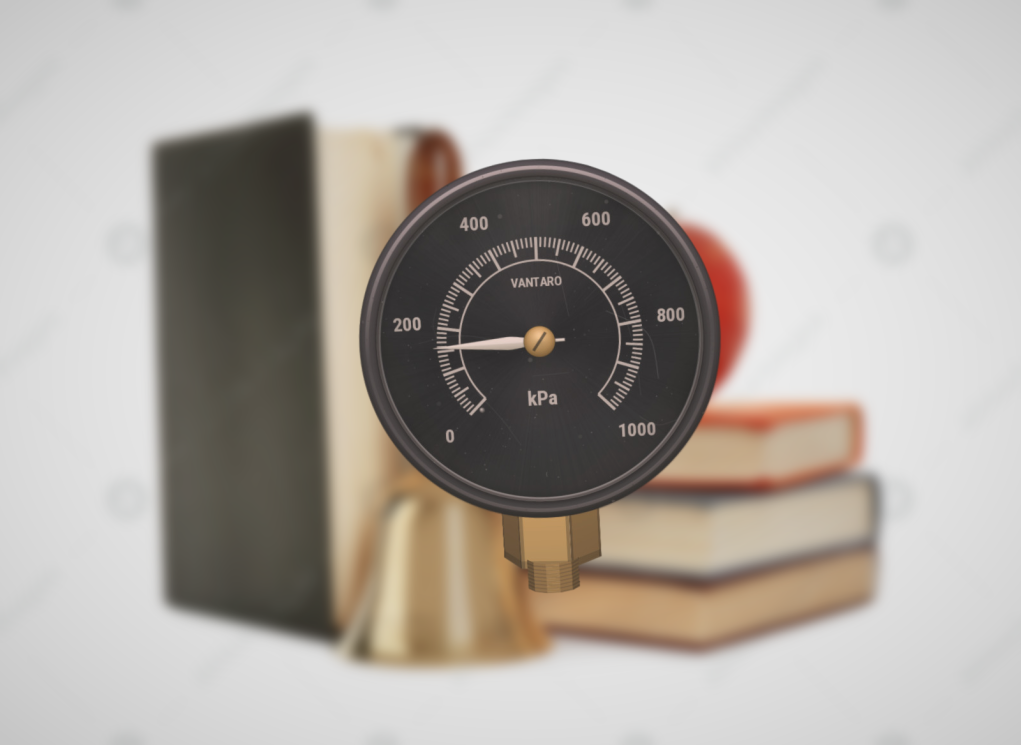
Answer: 160
